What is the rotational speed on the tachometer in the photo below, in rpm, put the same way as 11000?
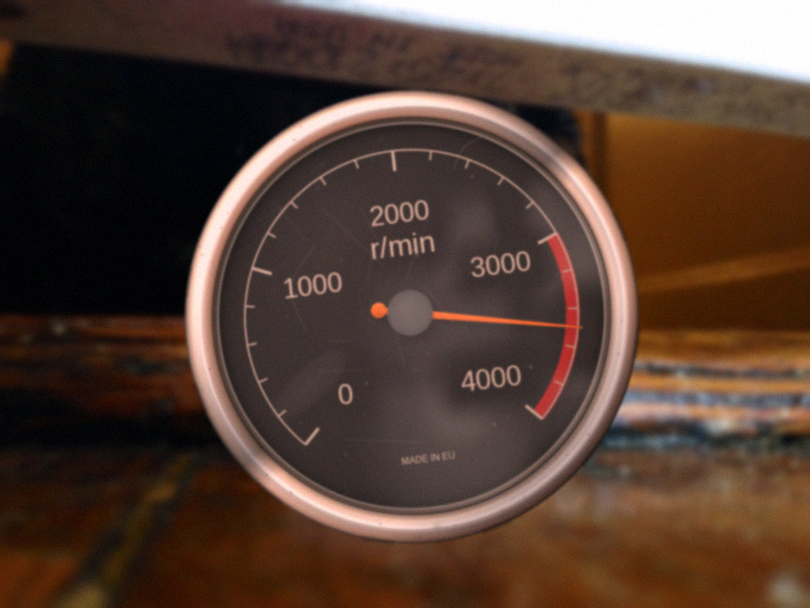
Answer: 3500
